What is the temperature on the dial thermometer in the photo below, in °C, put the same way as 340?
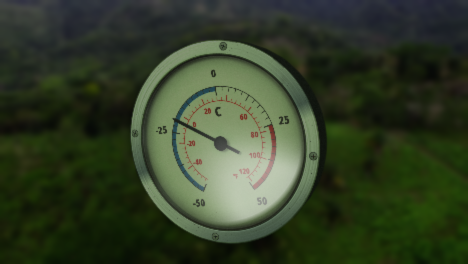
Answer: -20
